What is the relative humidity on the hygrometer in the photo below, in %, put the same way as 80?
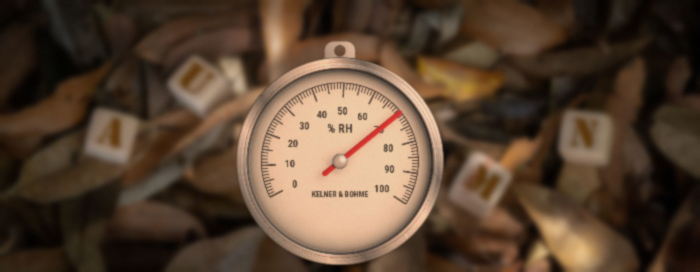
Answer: 70
